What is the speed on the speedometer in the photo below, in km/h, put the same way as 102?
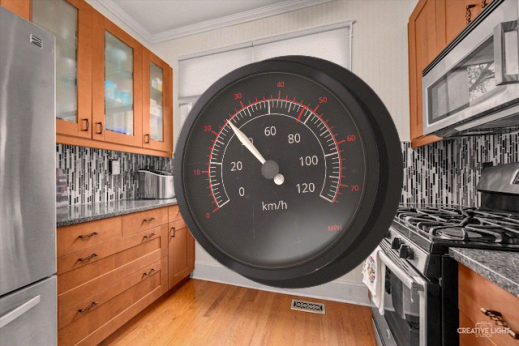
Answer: 40
